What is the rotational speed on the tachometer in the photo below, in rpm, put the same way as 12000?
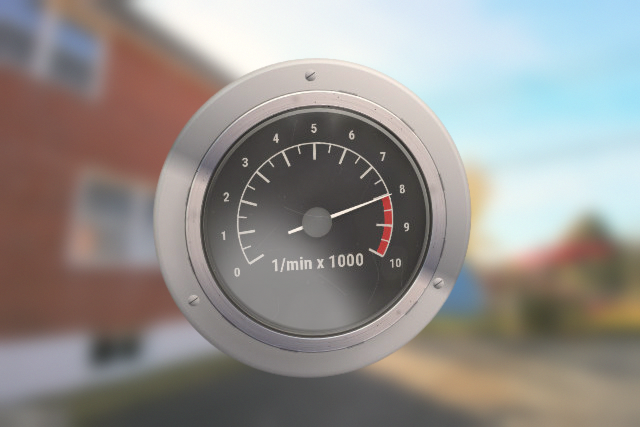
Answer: 8000
